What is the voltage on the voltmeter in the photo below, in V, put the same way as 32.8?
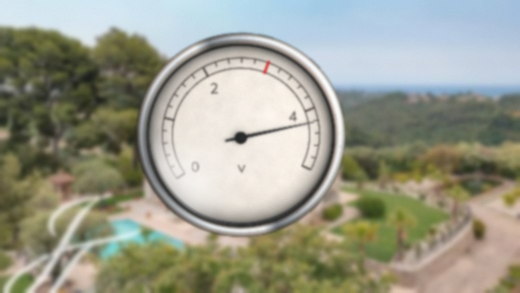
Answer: 4.2
